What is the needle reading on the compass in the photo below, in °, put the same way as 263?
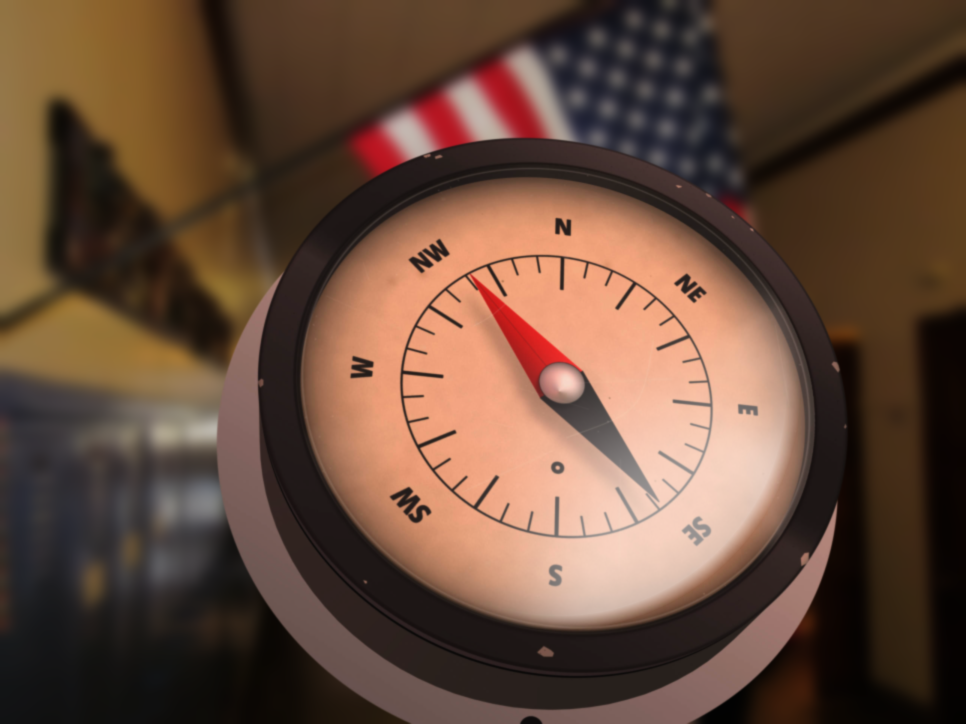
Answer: 320
